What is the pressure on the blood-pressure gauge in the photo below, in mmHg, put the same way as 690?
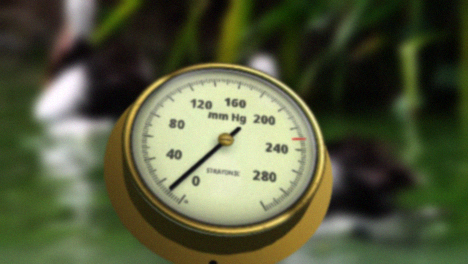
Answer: 10
